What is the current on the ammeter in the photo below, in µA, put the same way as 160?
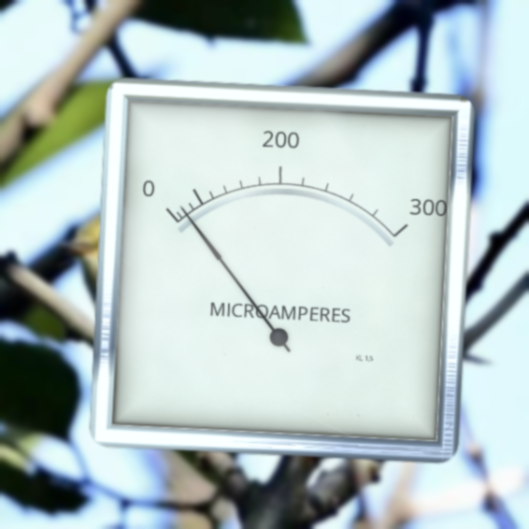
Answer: 60
